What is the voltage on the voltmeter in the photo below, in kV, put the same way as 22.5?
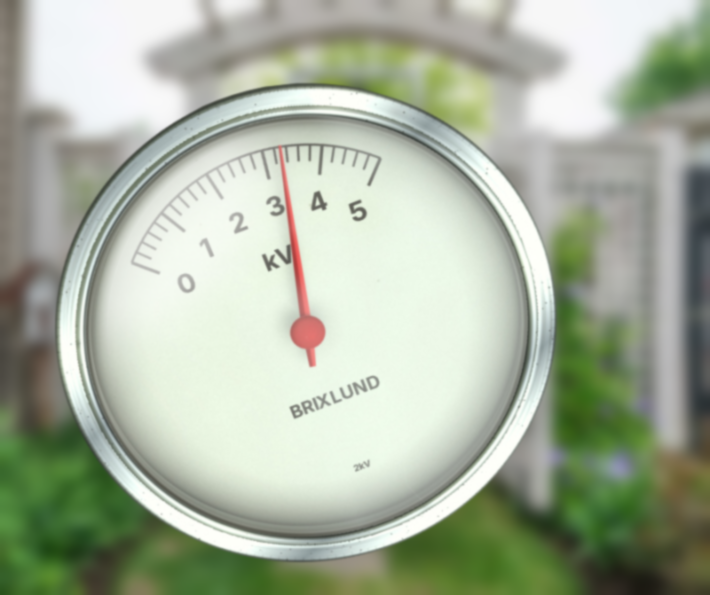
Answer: 3.3
